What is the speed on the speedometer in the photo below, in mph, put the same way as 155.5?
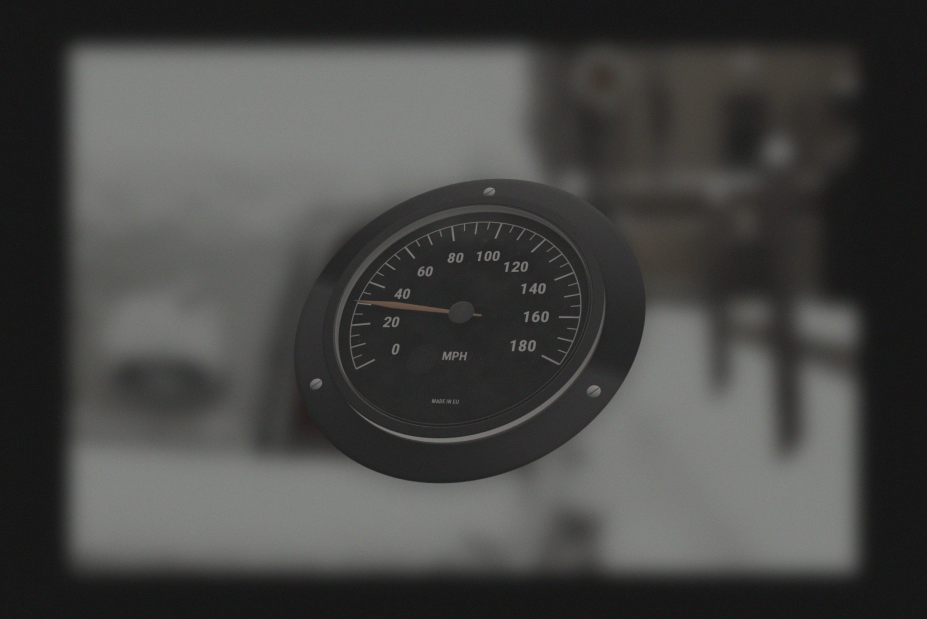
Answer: 30
